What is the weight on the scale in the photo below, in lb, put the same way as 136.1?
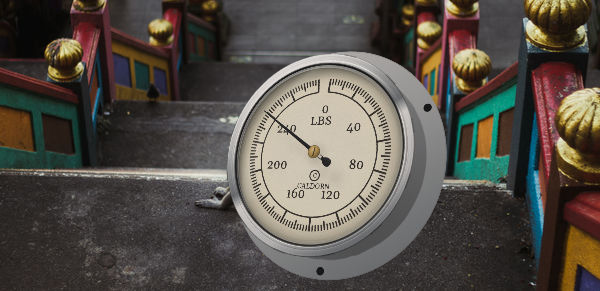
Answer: 240
